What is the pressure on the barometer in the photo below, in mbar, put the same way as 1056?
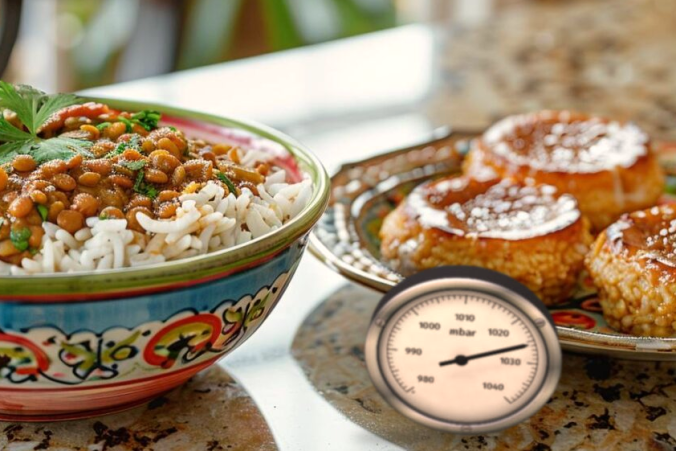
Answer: 1025
